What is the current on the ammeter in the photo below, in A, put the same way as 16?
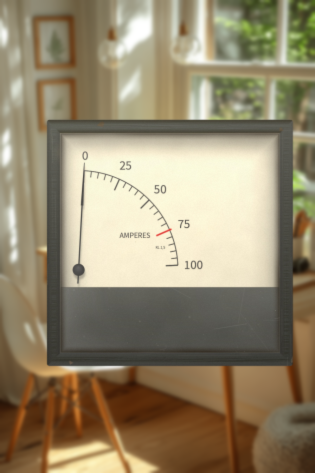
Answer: 0
